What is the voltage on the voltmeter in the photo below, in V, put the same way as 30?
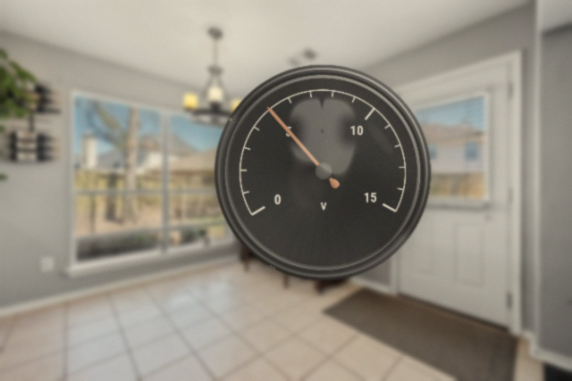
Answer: 5
